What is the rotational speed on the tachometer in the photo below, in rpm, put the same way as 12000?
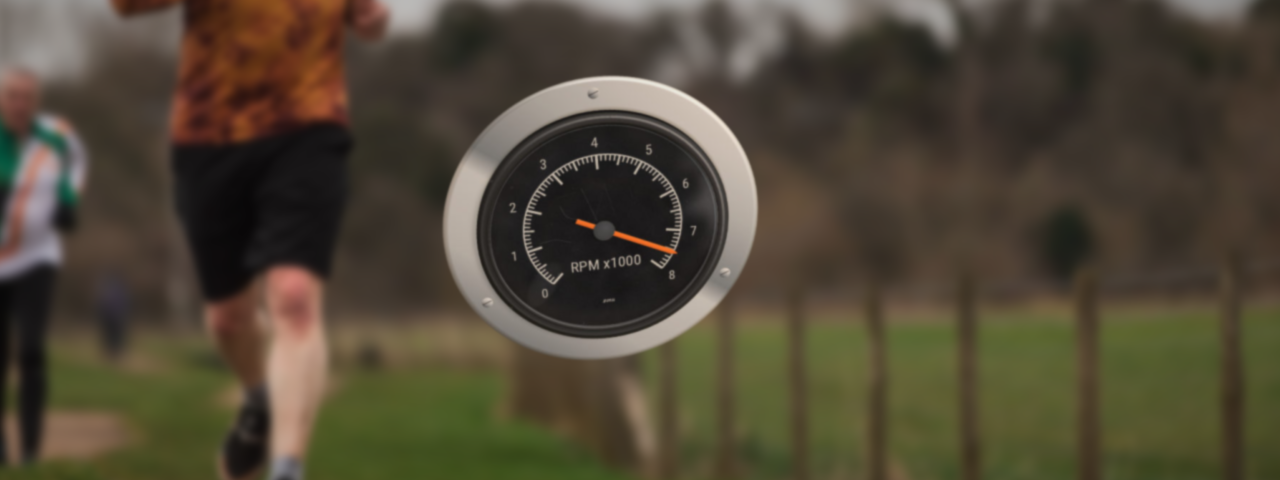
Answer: 7500
